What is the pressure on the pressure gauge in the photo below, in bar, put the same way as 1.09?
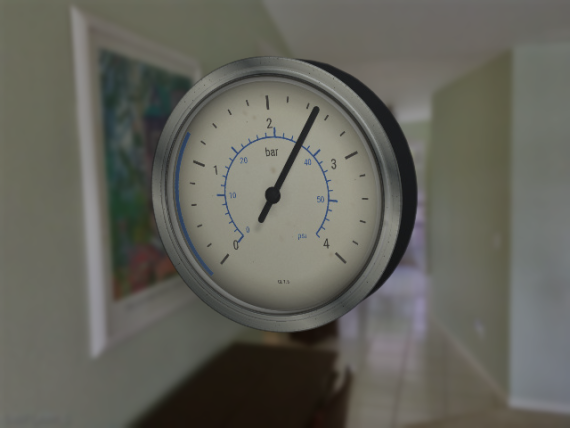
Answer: 2.5
